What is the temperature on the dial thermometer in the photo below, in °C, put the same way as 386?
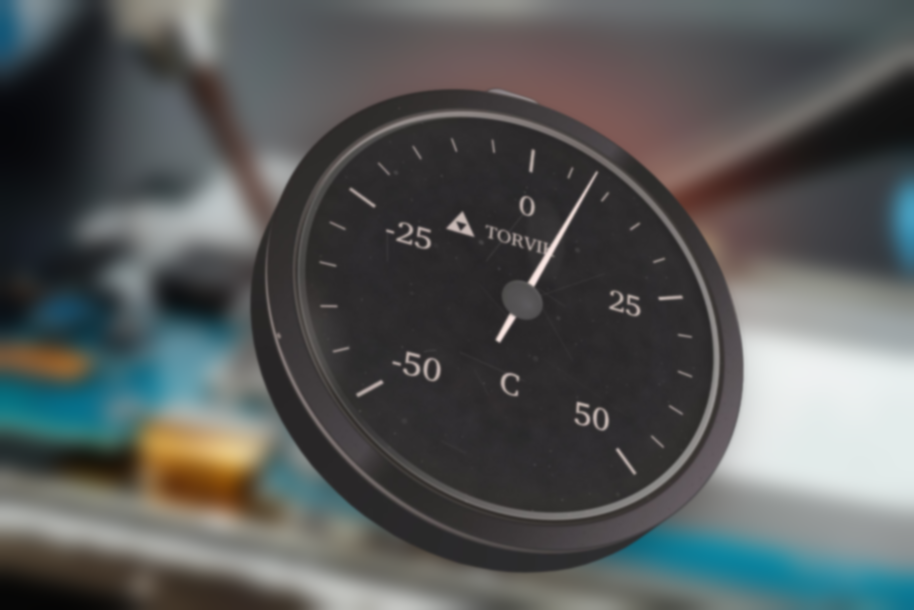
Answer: 7.5
